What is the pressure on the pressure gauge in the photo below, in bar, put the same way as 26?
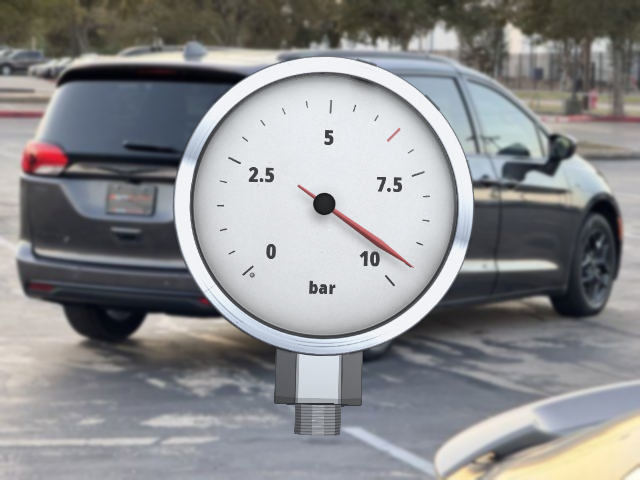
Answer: 9.5
